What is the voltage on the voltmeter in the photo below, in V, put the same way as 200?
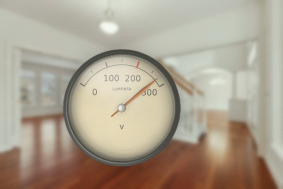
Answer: 275
